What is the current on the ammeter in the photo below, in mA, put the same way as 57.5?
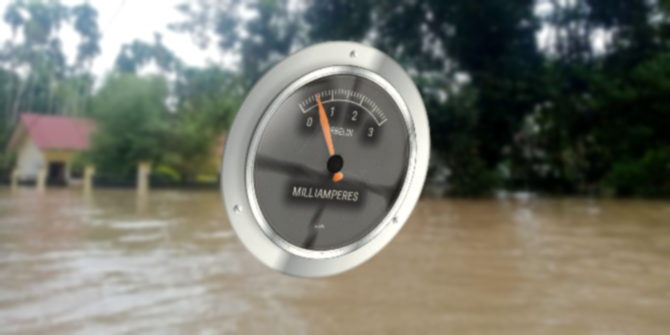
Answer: 0.5
